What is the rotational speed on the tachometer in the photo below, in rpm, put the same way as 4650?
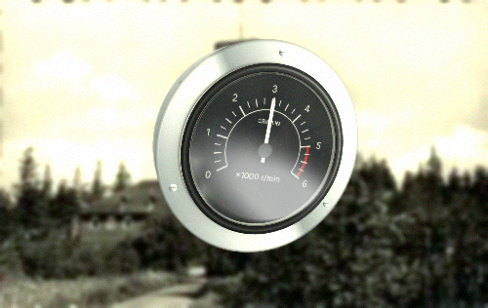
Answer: 3000
